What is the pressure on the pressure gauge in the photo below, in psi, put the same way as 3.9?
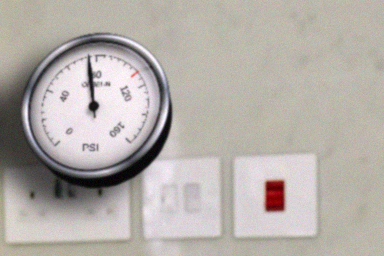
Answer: 75
